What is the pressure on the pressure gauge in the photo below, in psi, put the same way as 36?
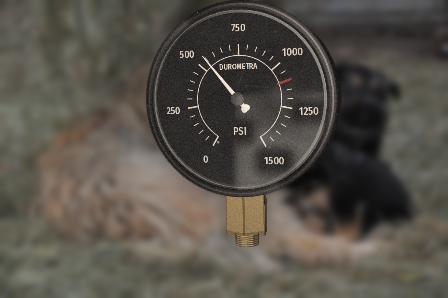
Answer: 550
